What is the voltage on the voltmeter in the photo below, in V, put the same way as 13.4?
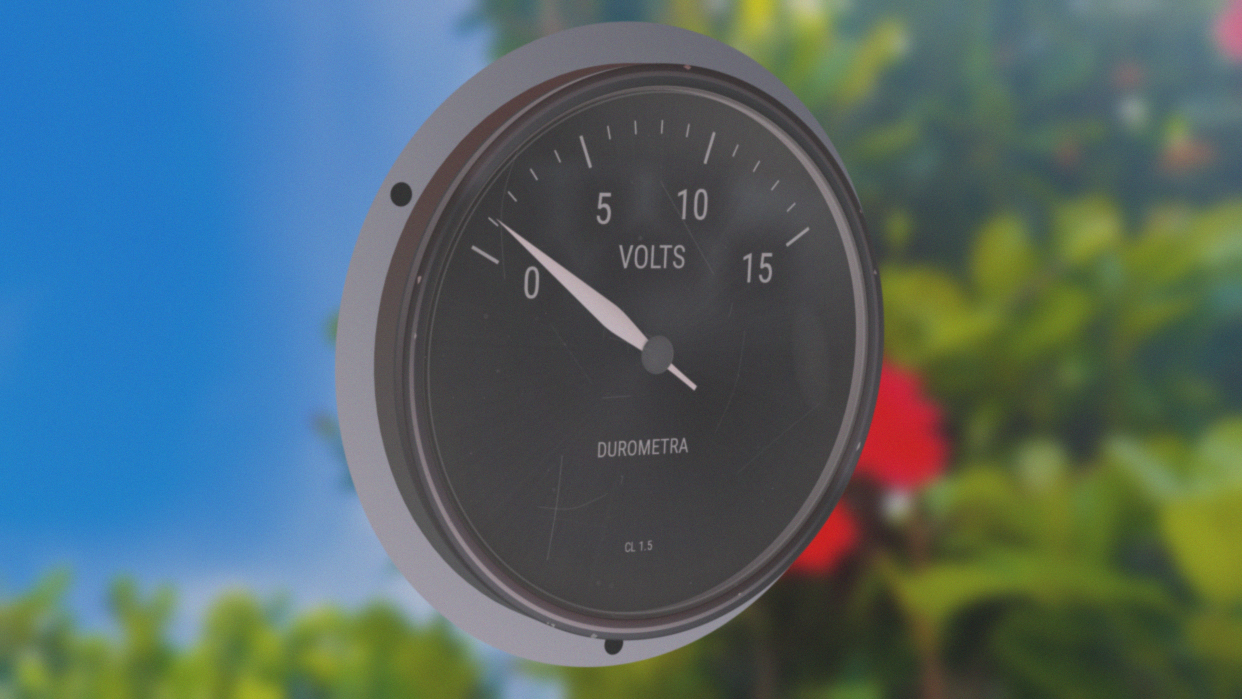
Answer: 1
